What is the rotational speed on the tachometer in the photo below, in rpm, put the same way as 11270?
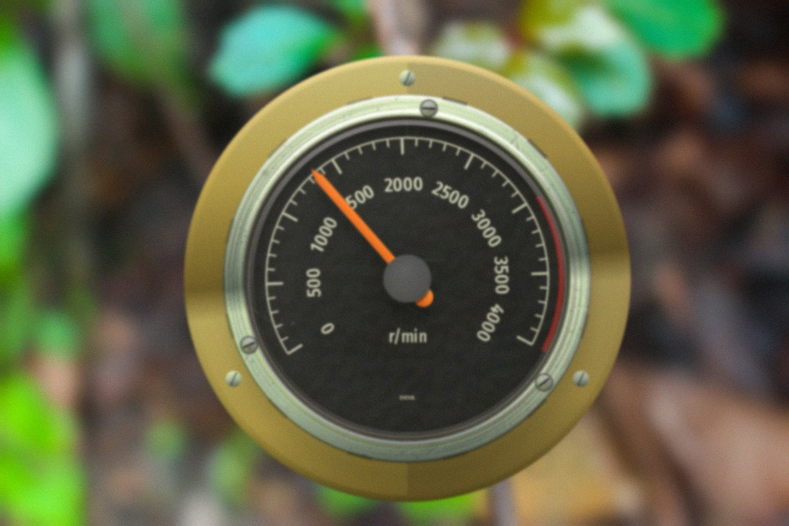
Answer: 1350
